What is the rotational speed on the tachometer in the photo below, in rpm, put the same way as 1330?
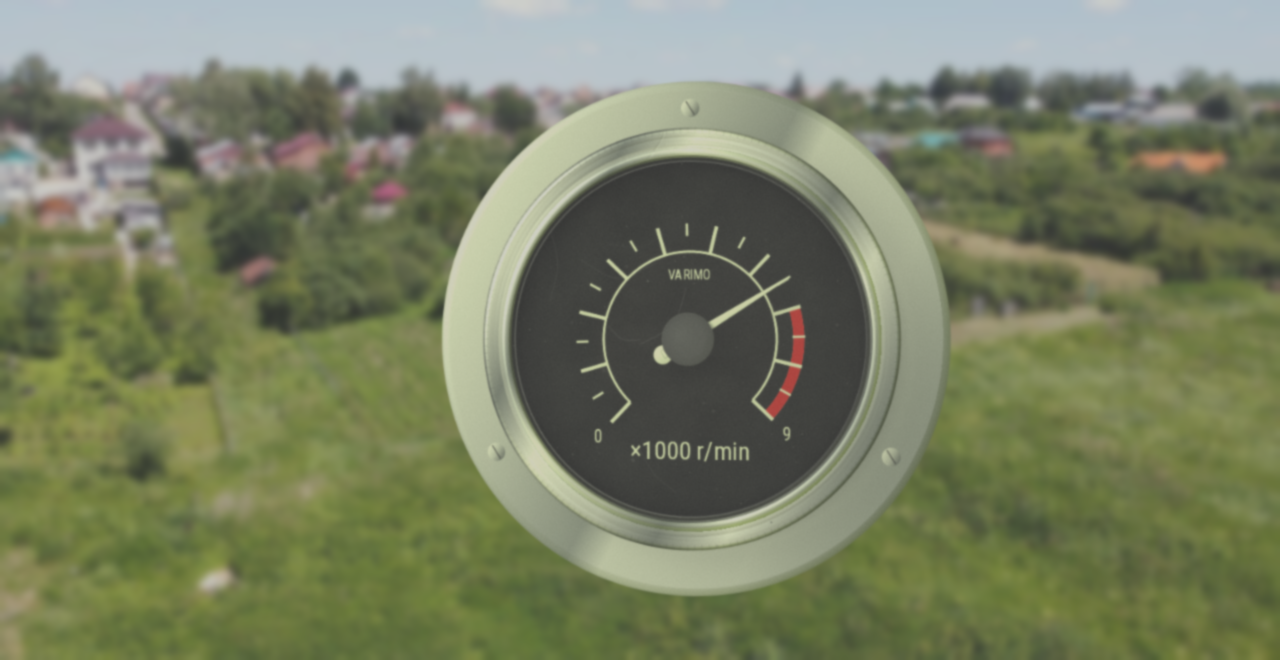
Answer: 6500
